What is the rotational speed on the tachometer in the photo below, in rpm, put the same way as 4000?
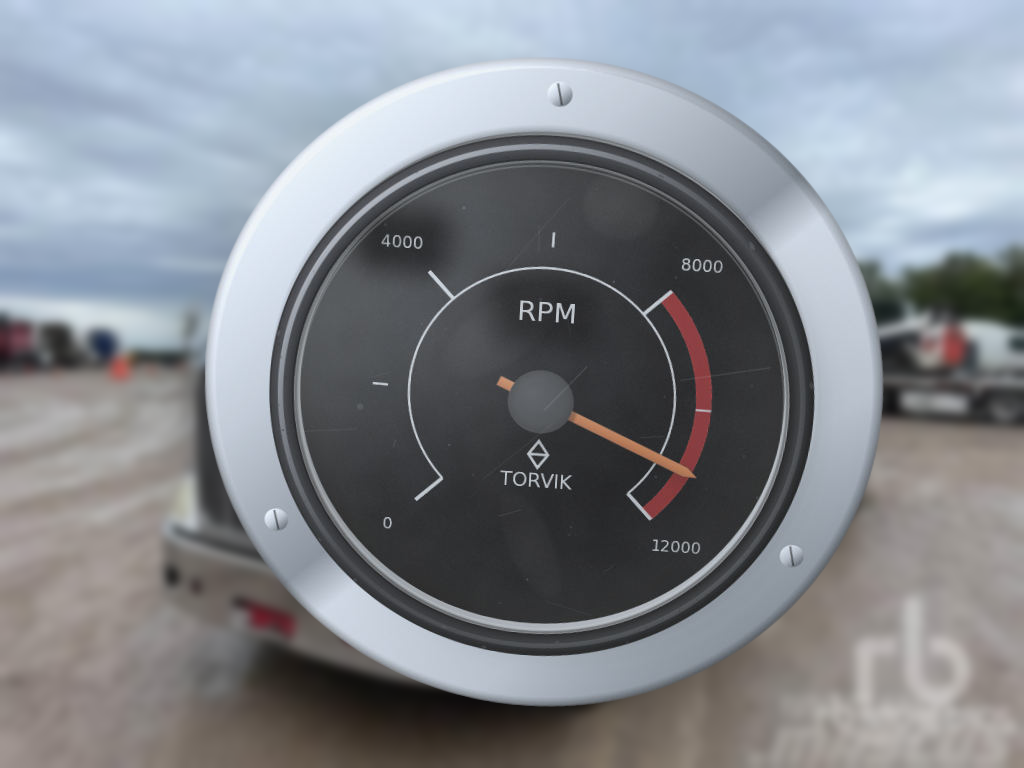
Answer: 11000
